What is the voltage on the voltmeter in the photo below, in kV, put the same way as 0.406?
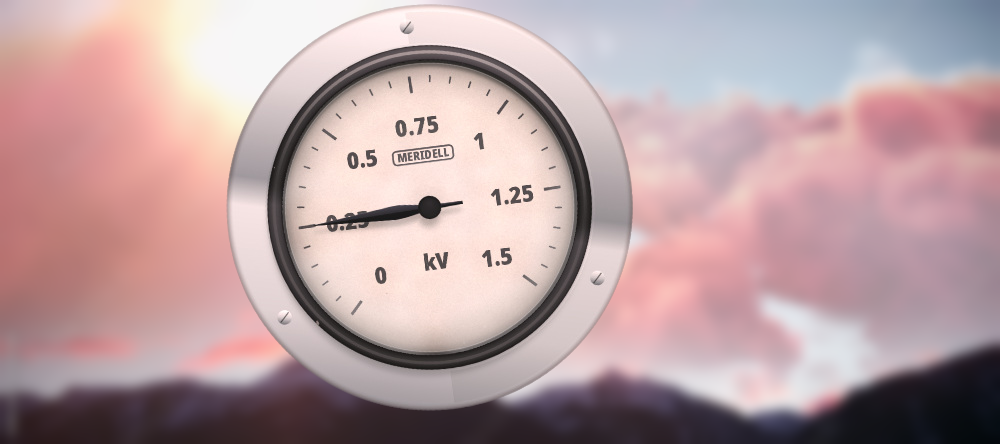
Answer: 0.25
